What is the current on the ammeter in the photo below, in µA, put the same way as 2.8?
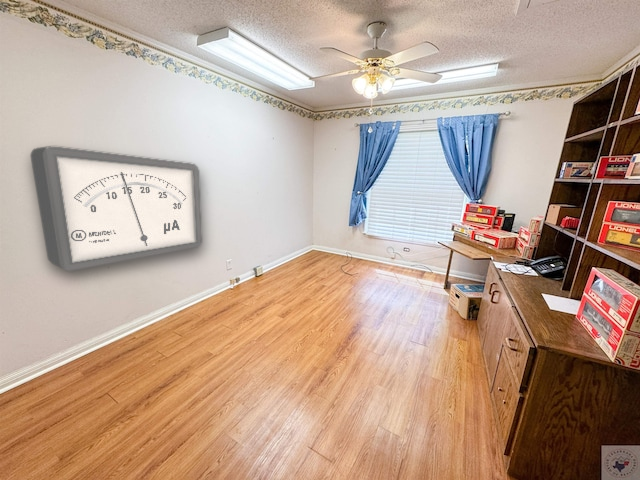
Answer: 15
